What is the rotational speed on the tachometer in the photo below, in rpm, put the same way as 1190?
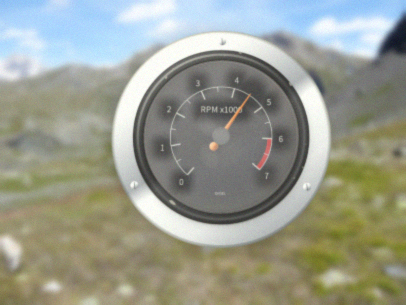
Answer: 4500
